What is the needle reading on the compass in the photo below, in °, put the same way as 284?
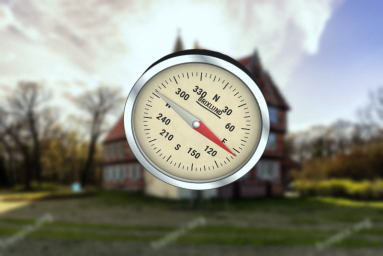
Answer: 95
